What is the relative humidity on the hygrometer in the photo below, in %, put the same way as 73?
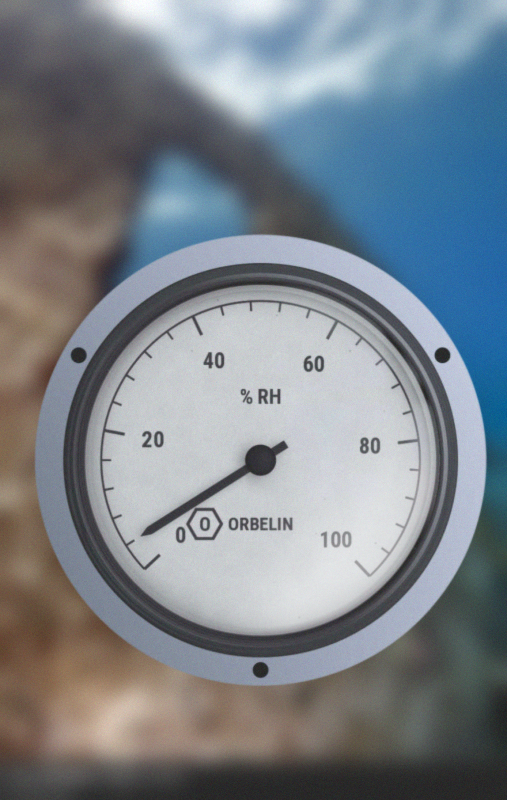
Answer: 4
